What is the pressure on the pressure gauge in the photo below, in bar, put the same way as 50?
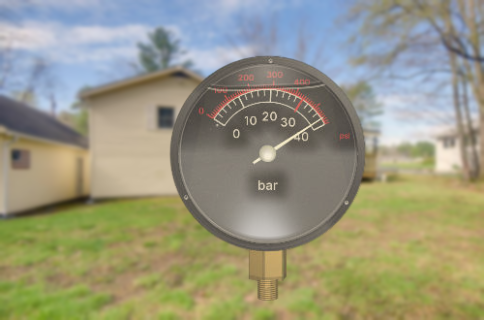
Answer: 38
